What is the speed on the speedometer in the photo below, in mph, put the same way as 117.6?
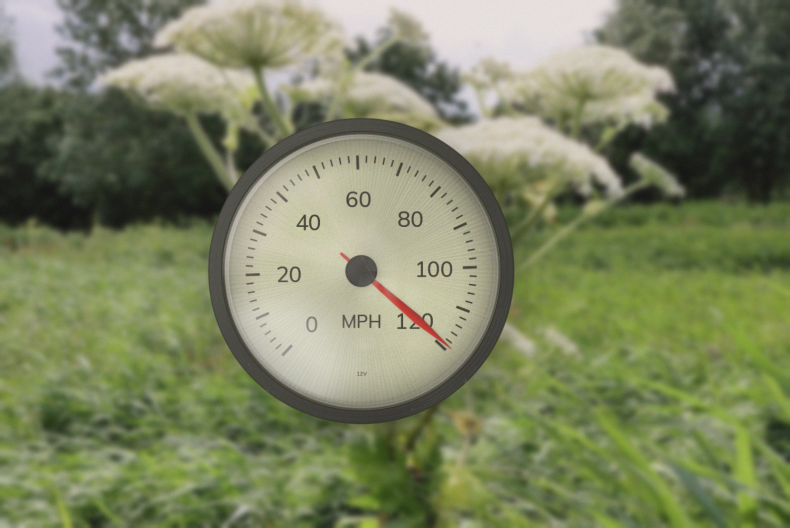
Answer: 119
